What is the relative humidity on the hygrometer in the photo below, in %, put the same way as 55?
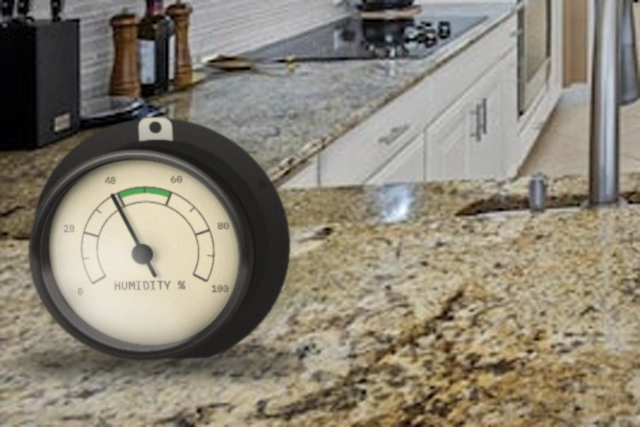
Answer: 40
